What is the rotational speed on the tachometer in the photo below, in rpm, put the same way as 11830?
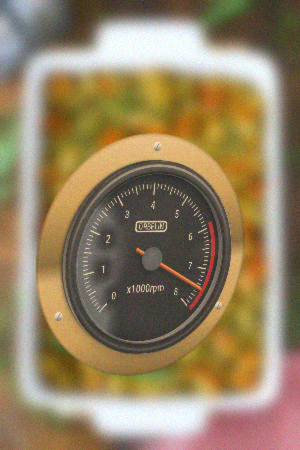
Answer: 7500
